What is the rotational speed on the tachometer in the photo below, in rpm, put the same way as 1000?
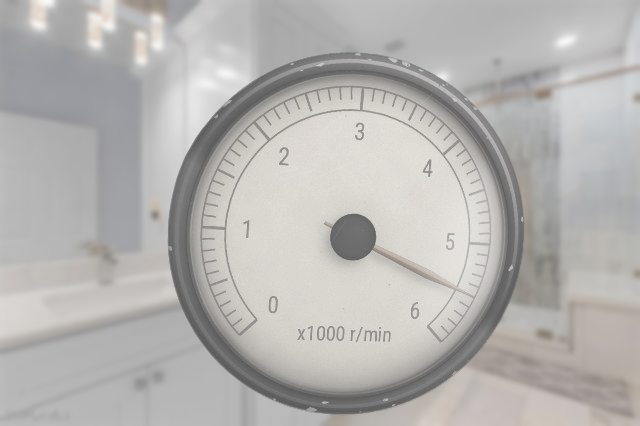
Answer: 5500
